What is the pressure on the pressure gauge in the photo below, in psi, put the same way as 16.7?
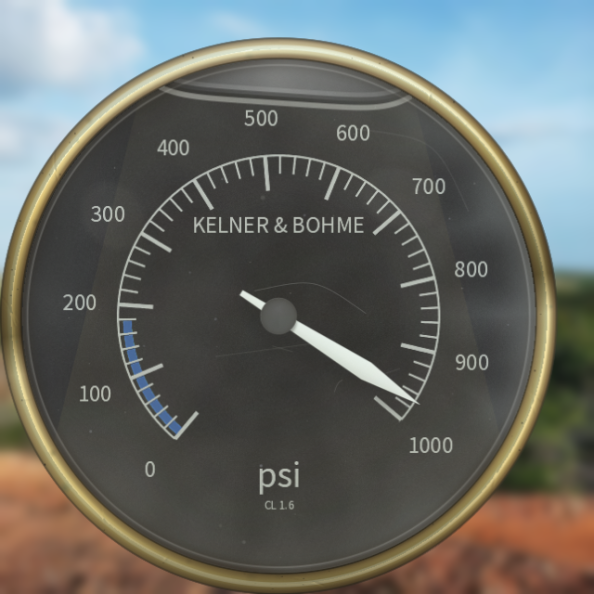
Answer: 970
